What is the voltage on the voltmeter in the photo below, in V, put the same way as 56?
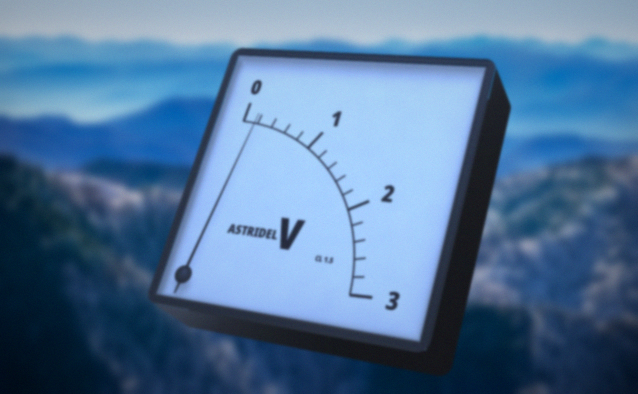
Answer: 0.2
